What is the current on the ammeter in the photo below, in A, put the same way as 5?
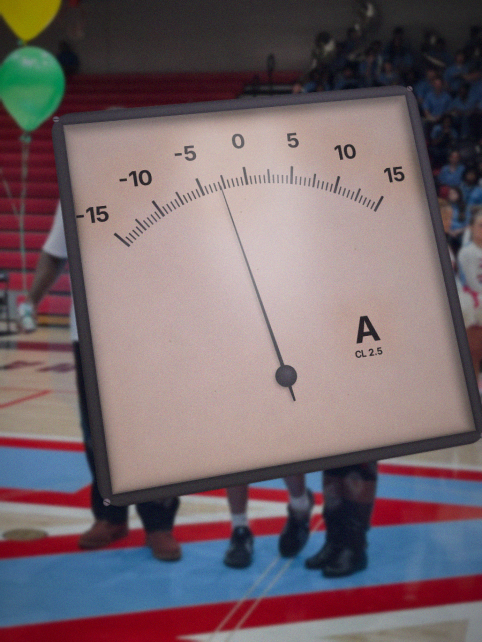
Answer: -3
